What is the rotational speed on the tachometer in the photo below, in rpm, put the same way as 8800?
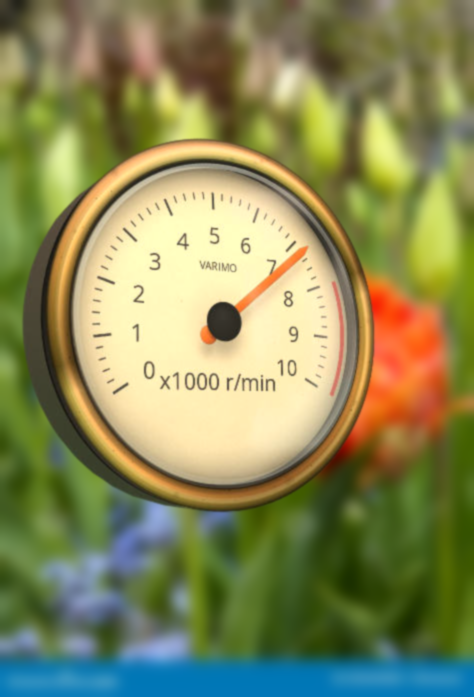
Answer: 7200
